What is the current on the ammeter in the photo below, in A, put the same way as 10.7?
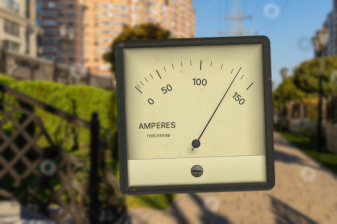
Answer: 135
